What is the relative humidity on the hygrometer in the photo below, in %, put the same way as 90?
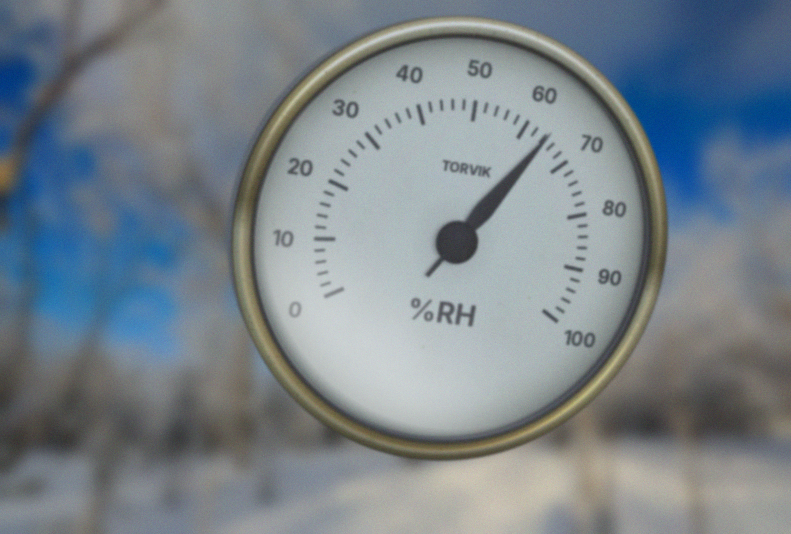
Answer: 64
